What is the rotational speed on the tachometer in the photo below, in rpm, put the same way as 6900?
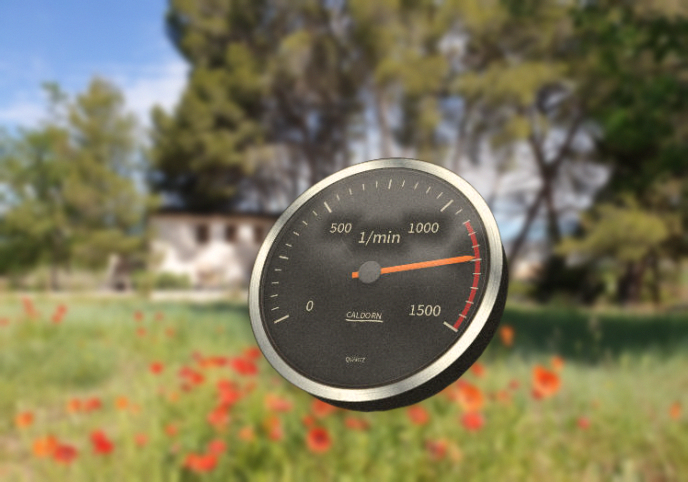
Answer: 1250
